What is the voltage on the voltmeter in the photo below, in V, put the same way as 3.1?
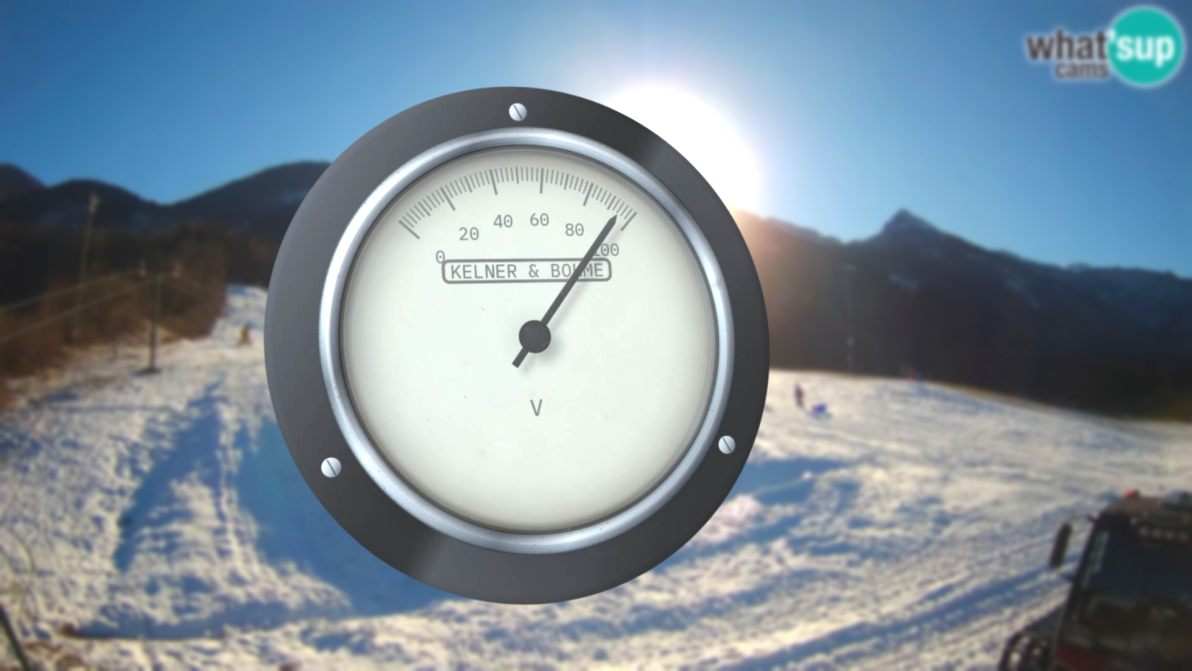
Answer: 94
